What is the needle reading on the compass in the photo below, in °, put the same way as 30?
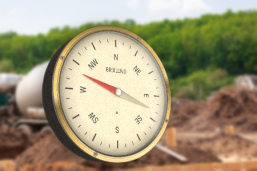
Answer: 290
